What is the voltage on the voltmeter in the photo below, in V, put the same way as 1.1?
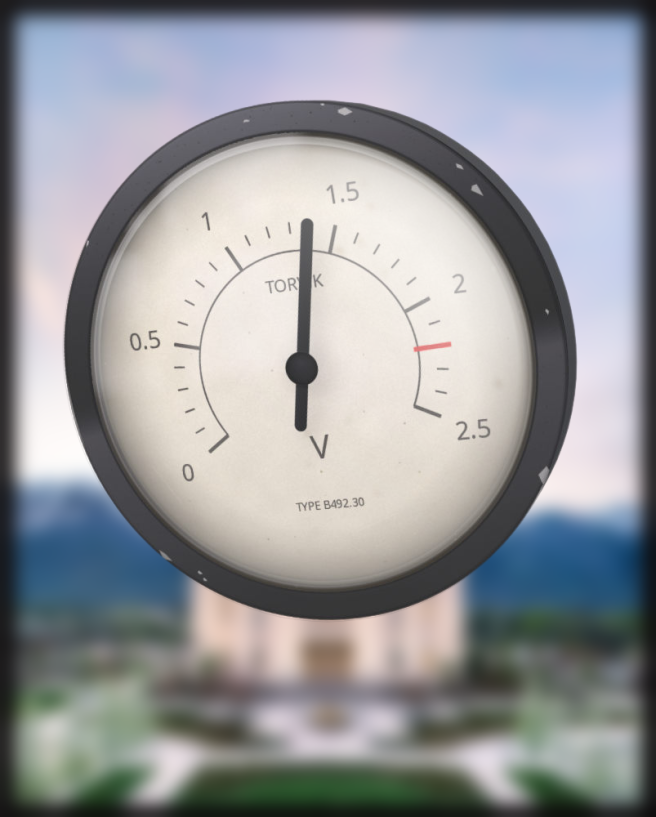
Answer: 1.4
